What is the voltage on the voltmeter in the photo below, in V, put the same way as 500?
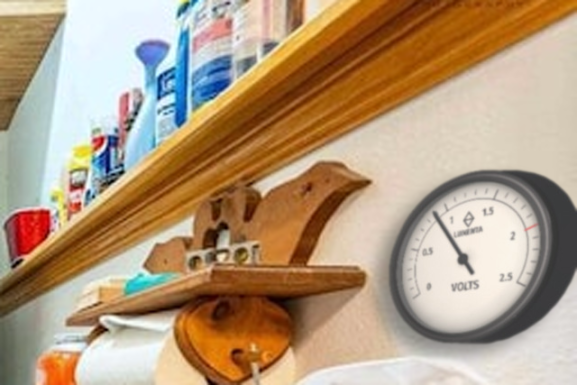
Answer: 0.9
